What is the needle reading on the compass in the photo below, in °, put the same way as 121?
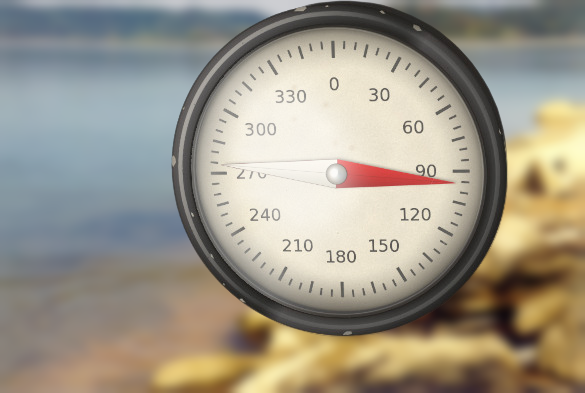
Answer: 95
